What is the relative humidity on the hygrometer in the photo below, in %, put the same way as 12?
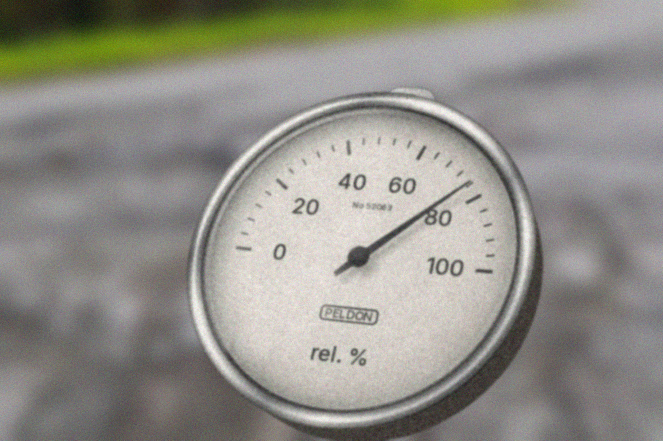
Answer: 76
